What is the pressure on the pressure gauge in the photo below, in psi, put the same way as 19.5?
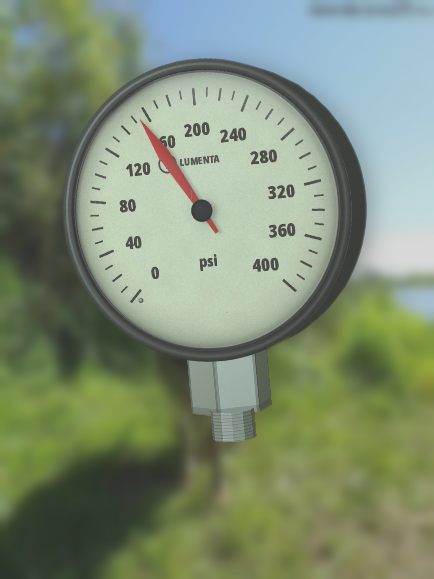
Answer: 155
